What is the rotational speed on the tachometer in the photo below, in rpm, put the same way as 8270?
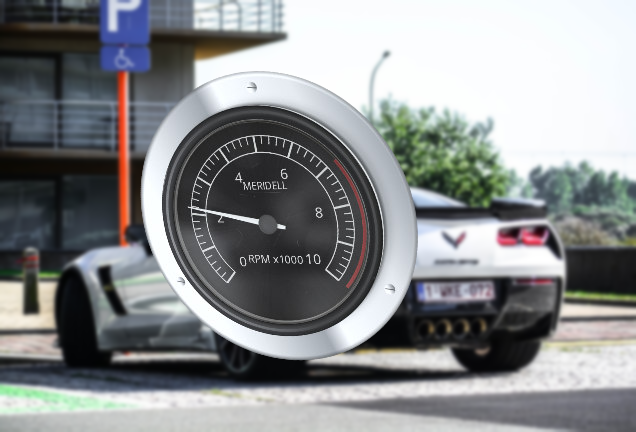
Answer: 2200
